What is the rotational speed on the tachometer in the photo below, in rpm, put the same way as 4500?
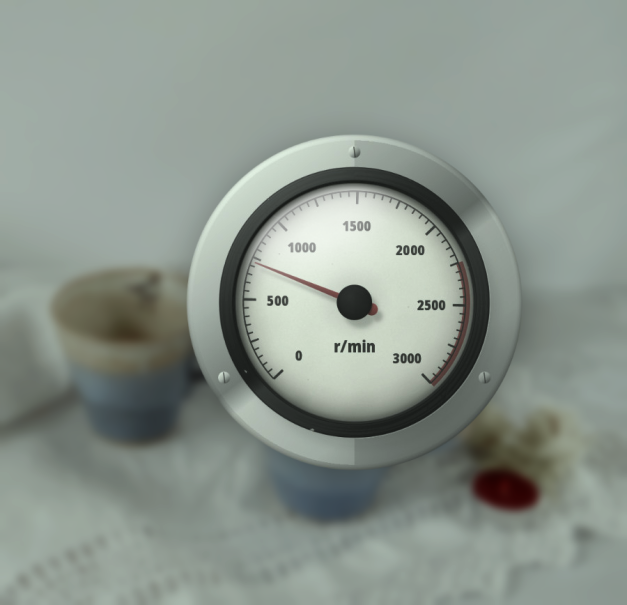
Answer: 725
